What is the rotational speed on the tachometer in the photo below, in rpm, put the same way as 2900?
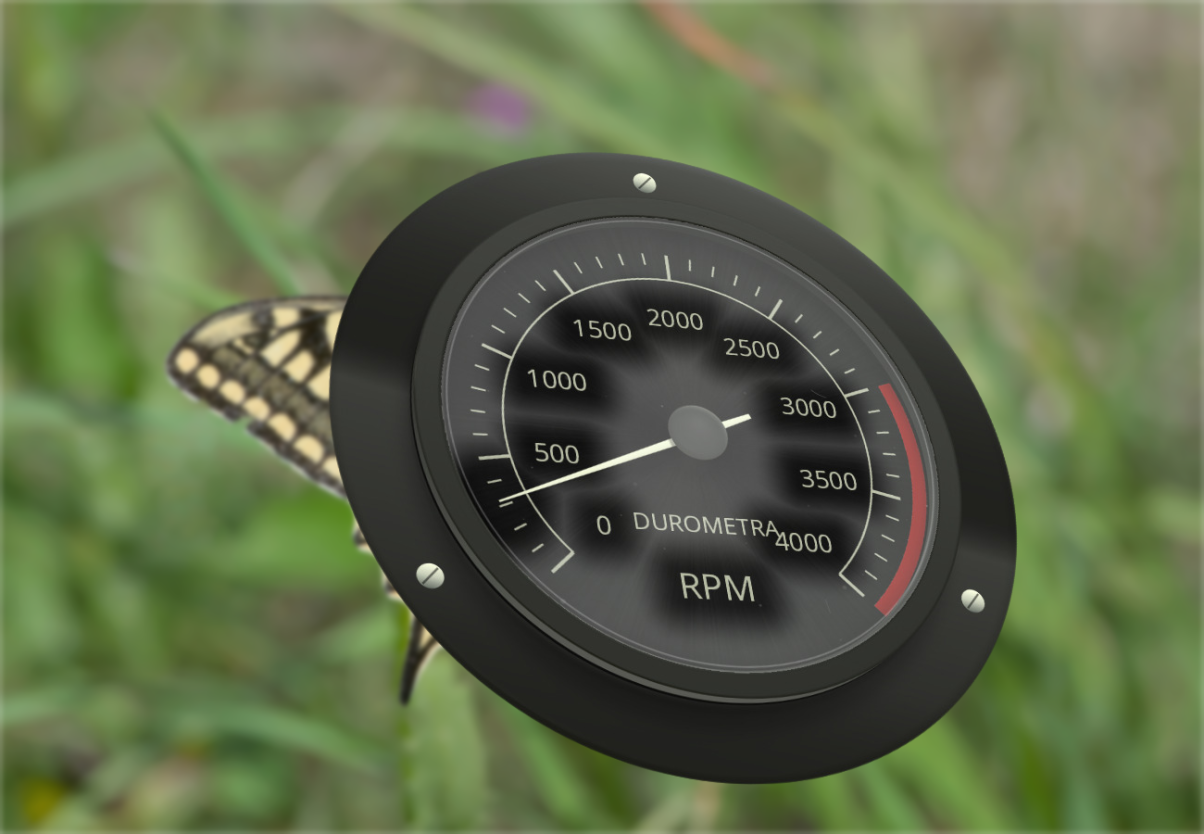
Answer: 300
